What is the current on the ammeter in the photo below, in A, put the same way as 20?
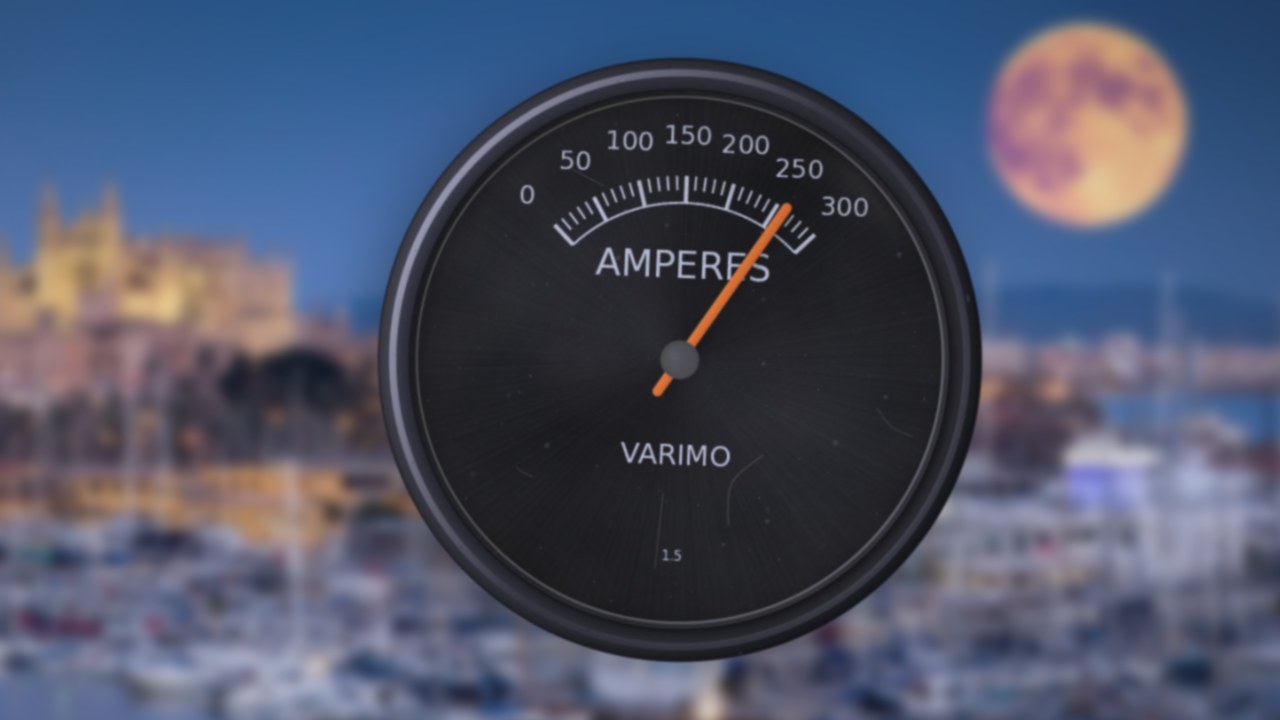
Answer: 260
